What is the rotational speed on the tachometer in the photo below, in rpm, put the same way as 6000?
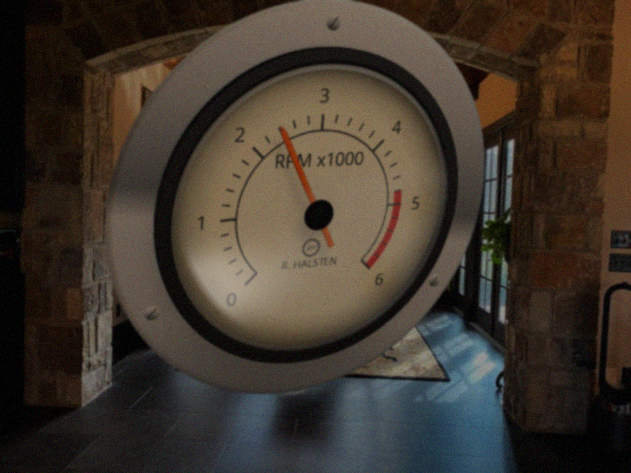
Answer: 2400
